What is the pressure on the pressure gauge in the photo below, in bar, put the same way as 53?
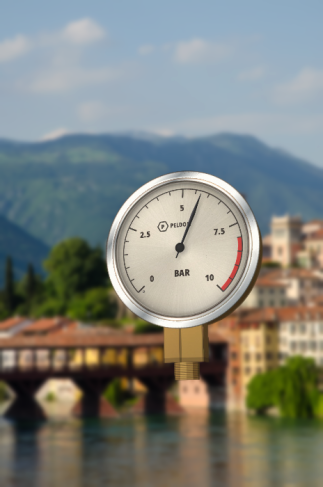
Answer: 5.75
